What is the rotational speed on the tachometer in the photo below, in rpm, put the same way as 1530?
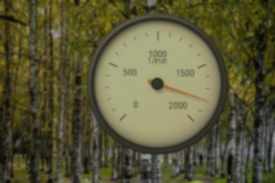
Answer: 1800
